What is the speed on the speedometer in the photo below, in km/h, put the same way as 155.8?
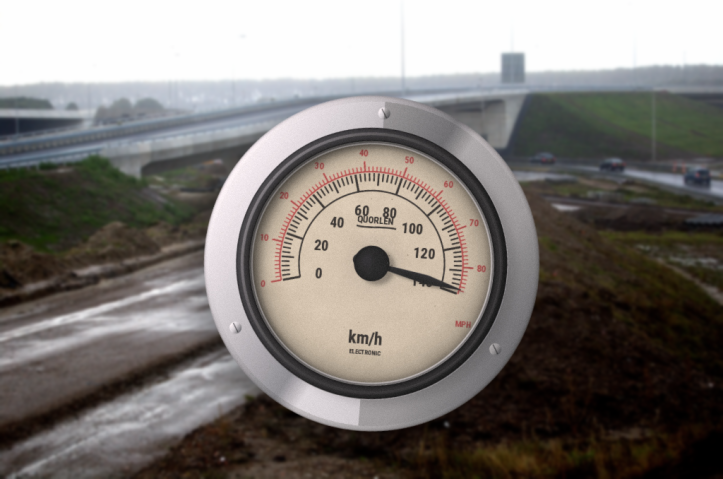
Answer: 138
